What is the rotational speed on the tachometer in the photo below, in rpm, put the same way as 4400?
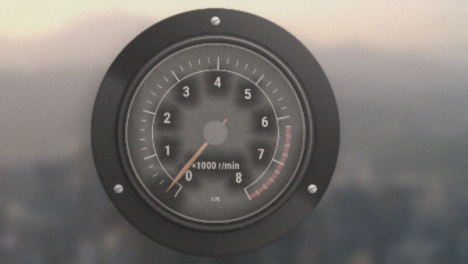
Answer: 200
